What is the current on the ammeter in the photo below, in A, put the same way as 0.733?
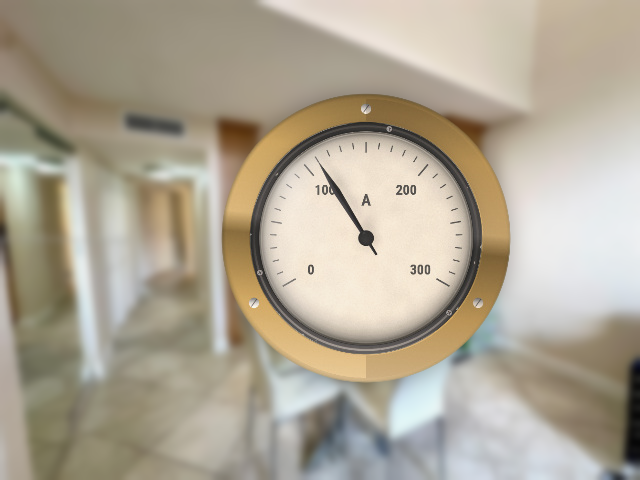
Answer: 110
